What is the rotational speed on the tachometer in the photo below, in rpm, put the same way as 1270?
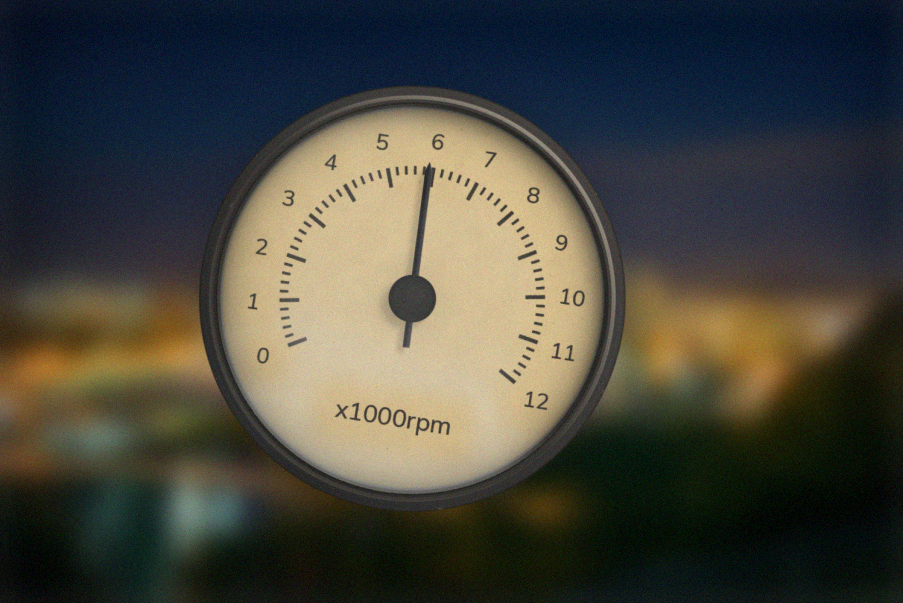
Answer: 5900
